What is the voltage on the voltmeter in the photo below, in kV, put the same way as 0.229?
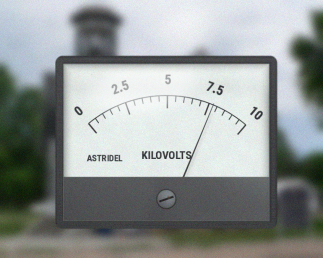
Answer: 7.75
